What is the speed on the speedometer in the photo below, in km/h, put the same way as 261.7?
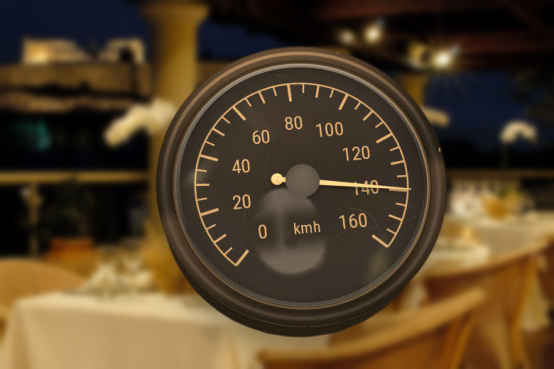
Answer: 140
